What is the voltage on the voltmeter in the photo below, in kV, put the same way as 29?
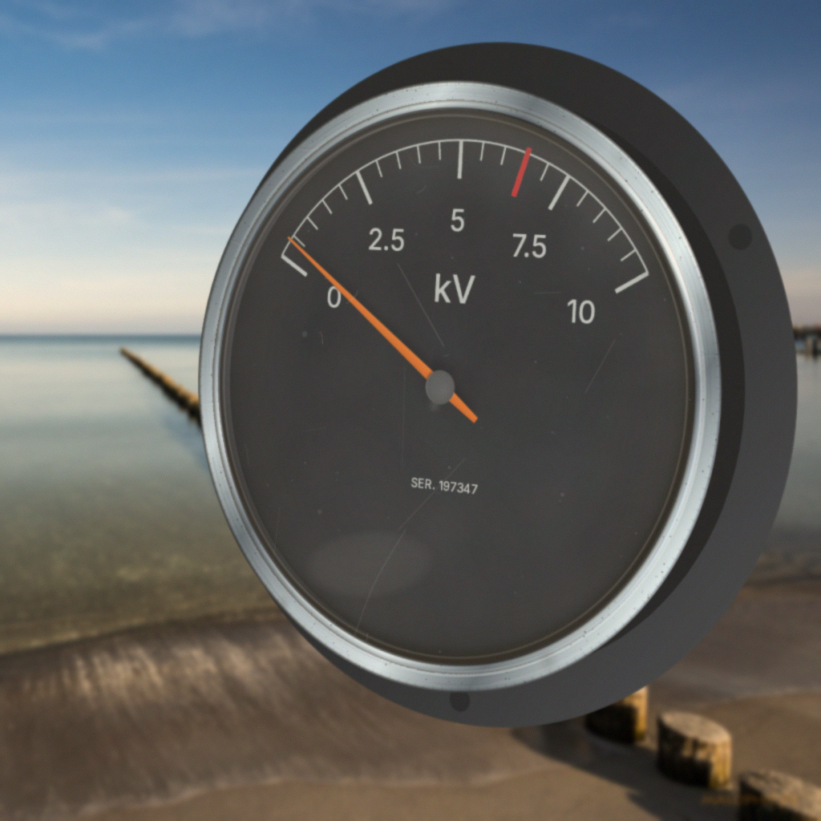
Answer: 0.5
